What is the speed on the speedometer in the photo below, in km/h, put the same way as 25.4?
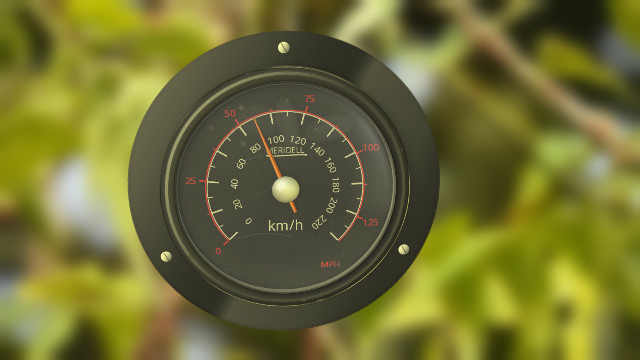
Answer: 90
